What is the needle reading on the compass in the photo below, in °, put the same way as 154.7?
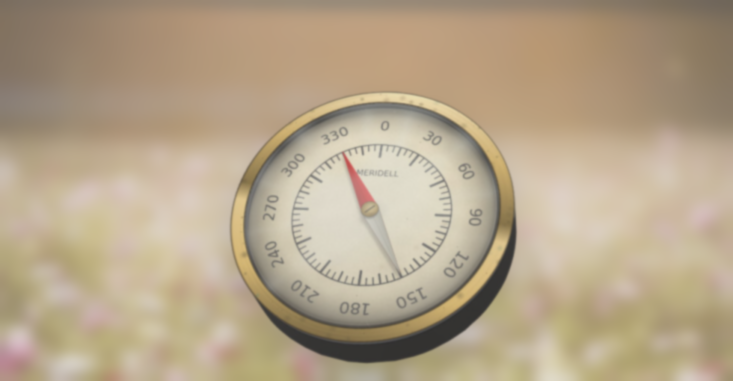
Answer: 330
